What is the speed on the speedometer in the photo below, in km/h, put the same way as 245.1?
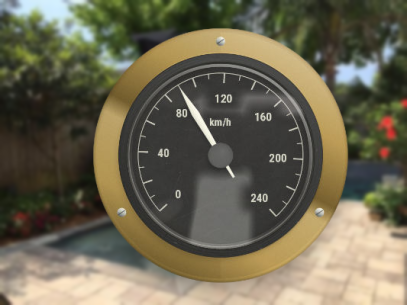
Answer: 90
